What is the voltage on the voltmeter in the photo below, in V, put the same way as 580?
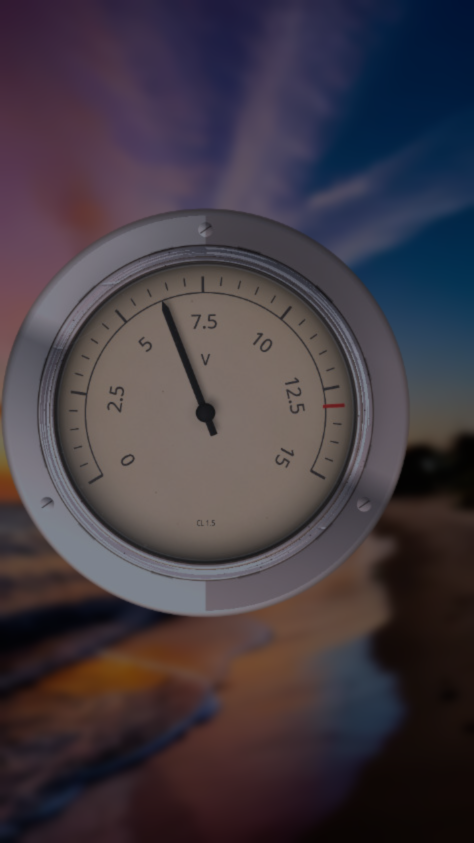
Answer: 6.25
